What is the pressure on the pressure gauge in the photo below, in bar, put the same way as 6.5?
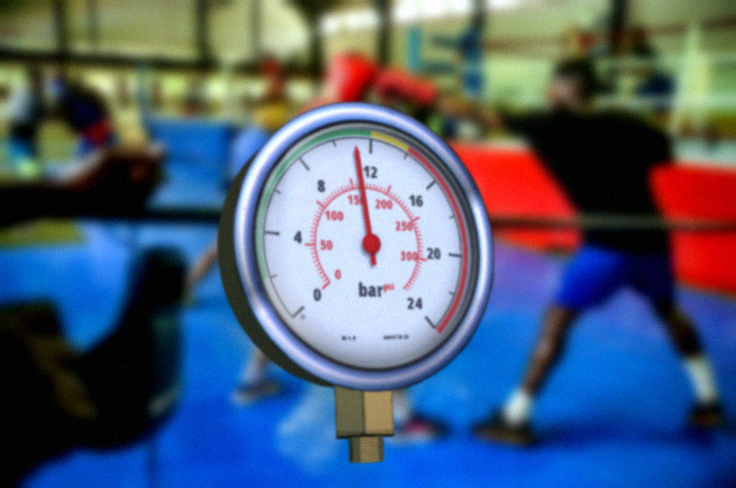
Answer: 11
